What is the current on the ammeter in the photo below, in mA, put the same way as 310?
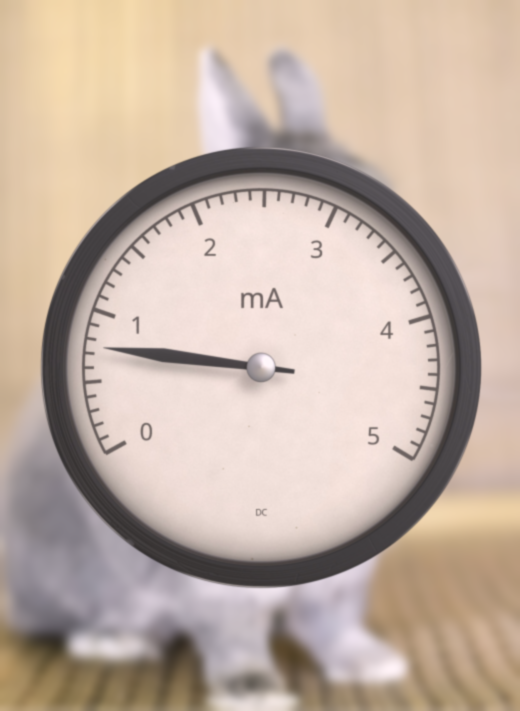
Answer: 0.75
